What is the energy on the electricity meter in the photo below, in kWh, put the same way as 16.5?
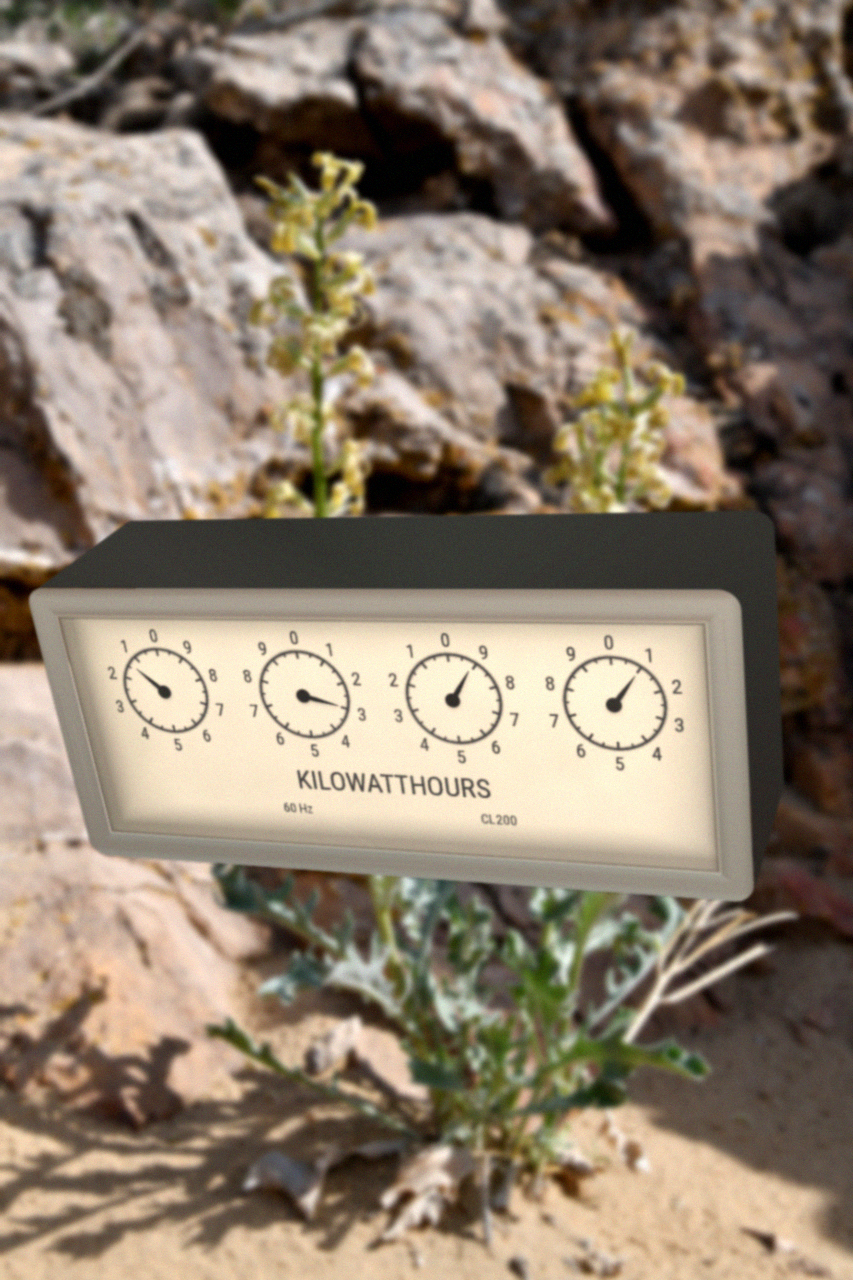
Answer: 1291
